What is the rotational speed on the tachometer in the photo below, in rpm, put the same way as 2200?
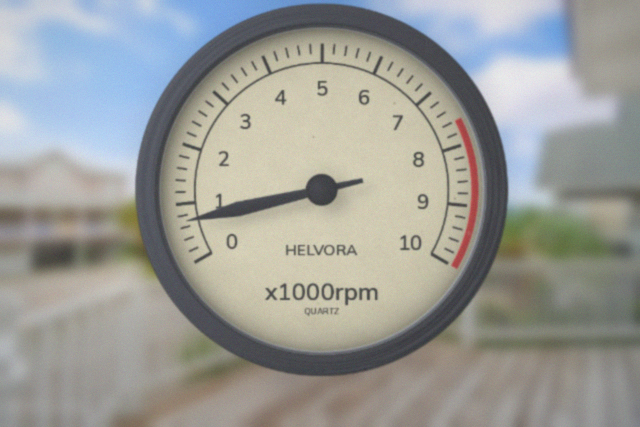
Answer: 700
